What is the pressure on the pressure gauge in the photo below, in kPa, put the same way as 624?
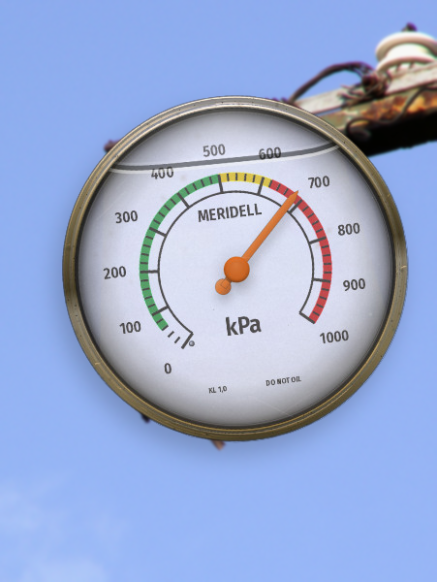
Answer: 680
